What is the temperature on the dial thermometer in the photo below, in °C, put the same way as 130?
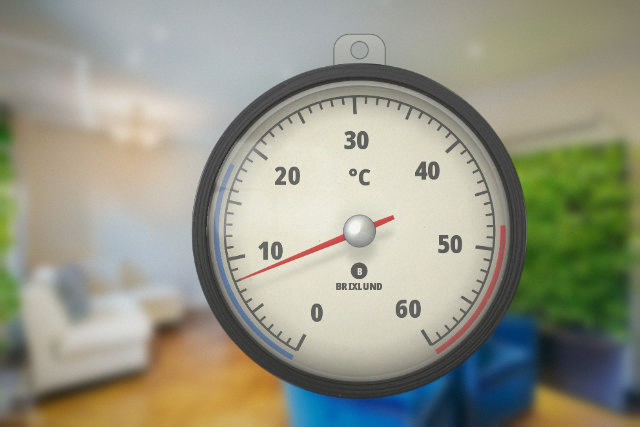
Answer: 8
